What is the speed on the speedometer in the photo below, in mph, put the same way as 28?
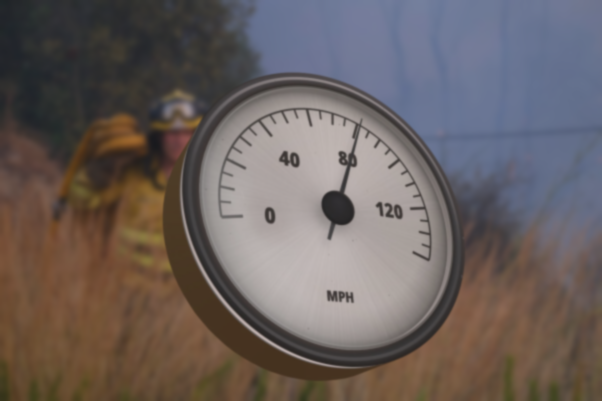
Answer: 80
